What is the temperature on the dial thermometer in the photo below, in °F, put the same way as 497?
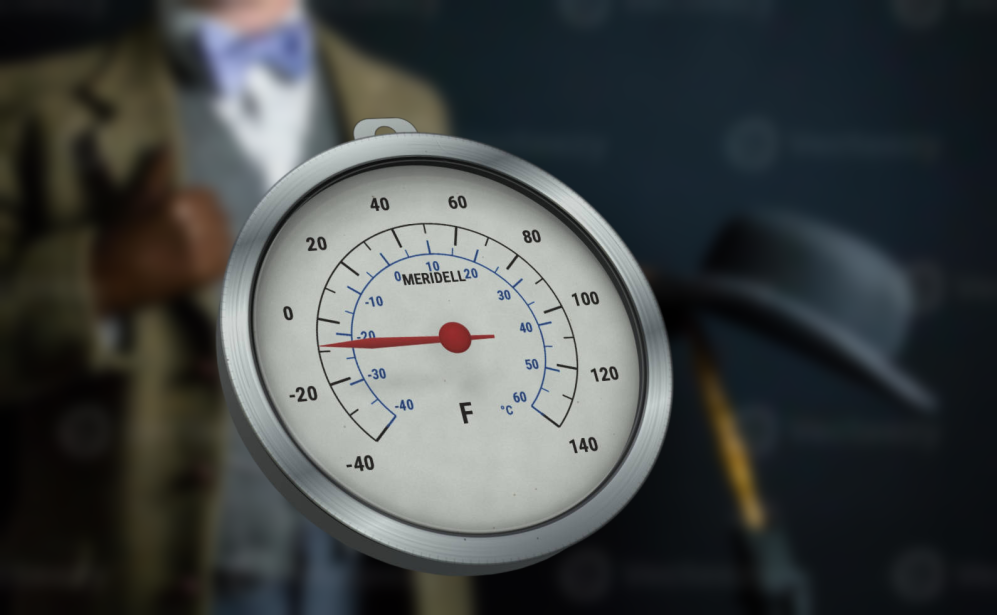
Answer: -10
